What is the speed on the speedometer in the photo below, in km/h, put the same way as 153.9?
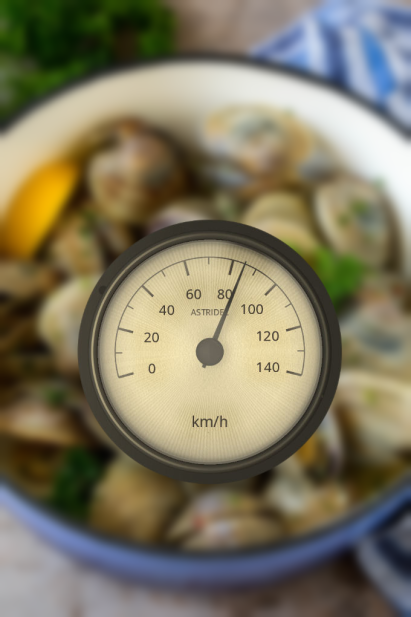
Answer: 85
